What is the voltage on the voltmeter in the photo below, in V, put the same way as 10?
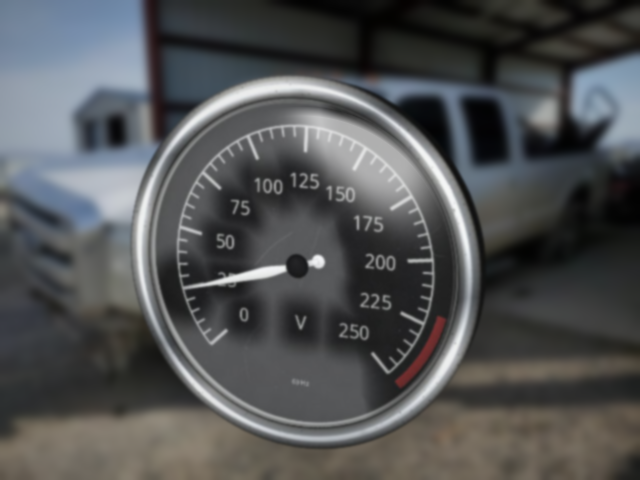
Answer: 25
